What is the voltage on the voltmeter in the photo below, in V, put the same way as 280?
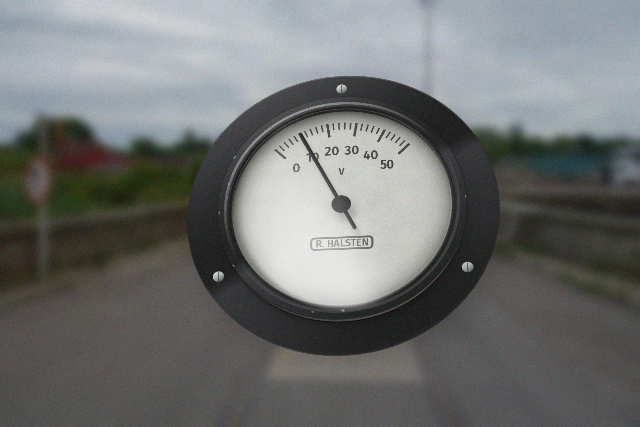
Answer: 10
